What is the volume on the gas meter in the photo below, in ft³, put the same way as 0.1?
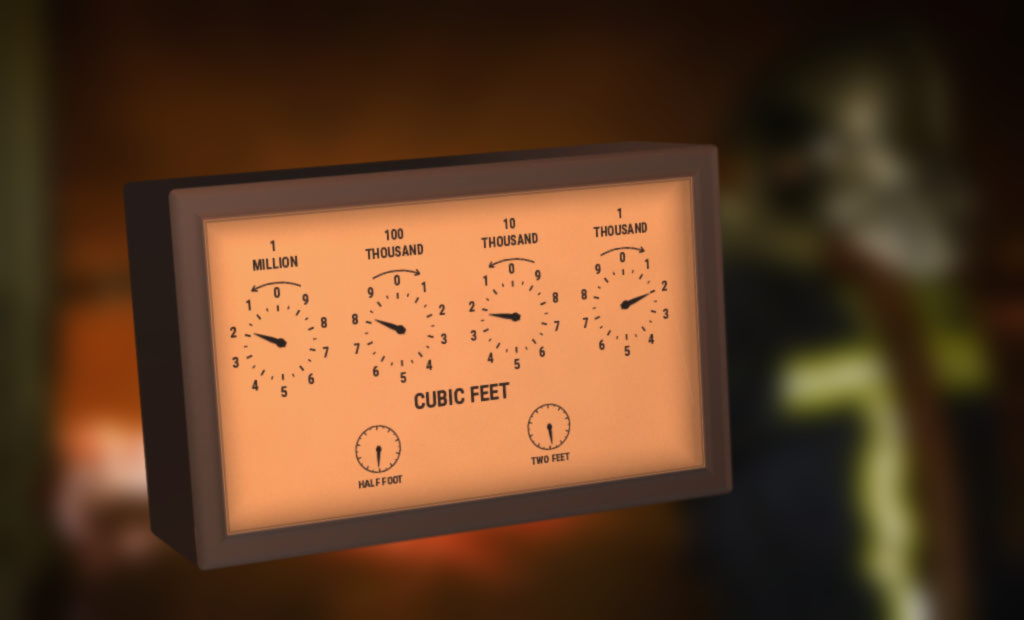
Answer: 182200
